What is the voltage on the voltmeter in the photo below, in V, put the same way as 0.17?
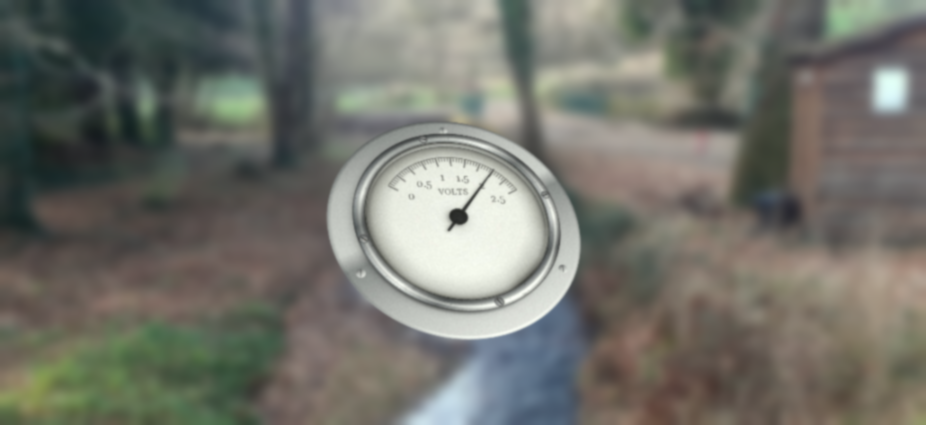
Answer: 2
